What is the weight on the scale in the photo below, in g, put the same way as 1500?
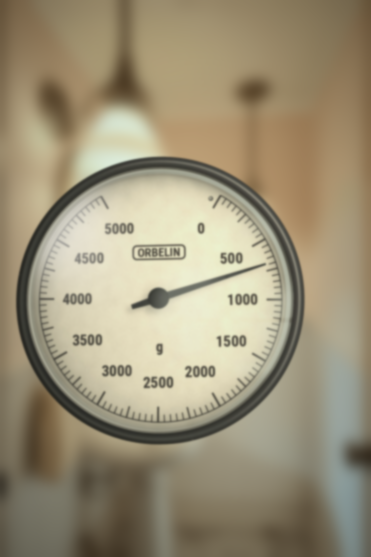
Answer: 700
